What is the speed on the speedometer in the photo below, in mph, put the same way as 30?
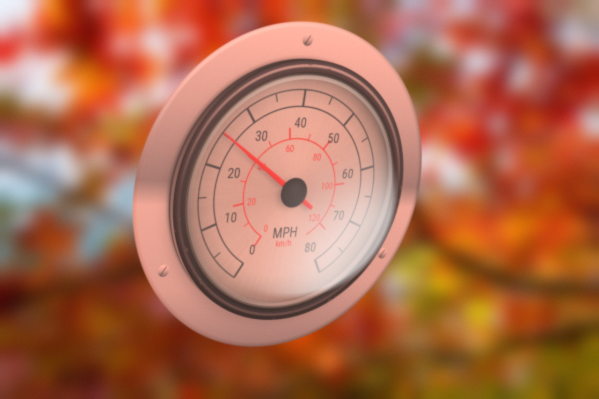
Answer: 25
